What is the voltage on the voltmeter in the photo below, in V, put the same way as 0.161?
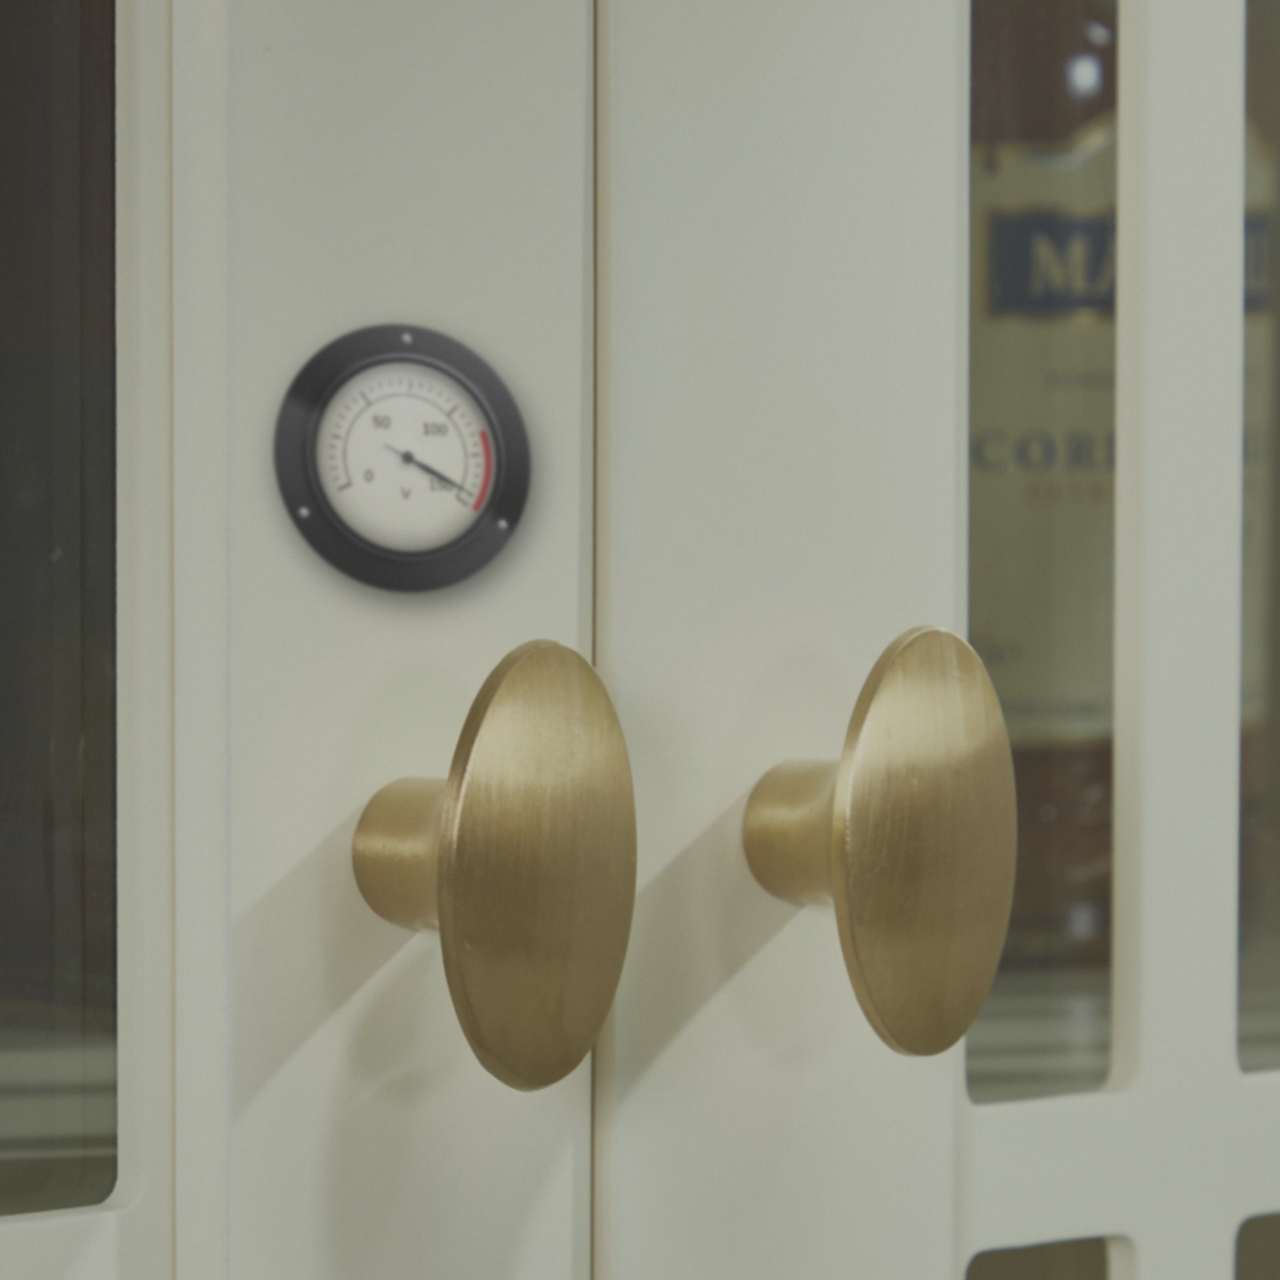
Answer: 145
